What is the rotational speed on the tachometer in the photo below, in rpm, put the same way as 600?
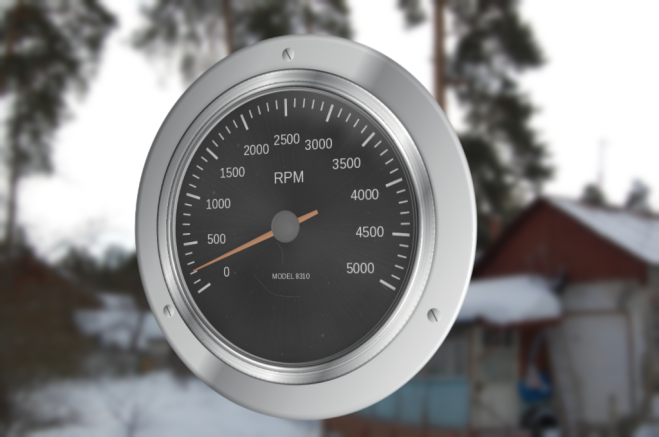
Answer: 200
